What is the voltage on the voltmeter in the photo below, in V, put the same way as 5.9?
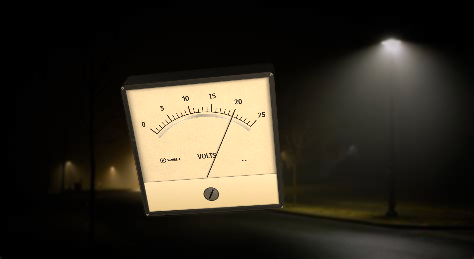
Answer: 20
